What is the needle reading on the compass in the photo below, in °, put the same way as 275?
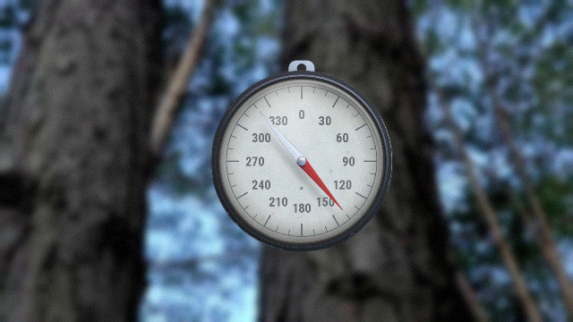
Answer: 140
